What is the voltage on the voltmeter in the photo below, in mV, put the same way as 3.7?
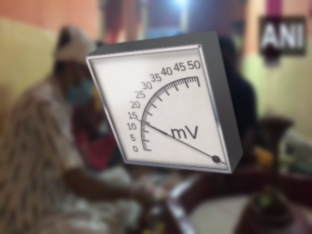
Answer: 15
